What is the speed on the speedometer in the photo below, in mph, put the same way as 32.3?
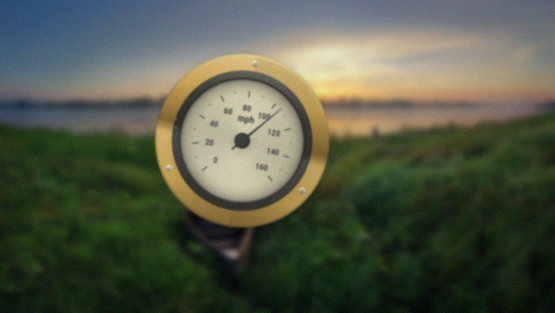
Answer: 105
